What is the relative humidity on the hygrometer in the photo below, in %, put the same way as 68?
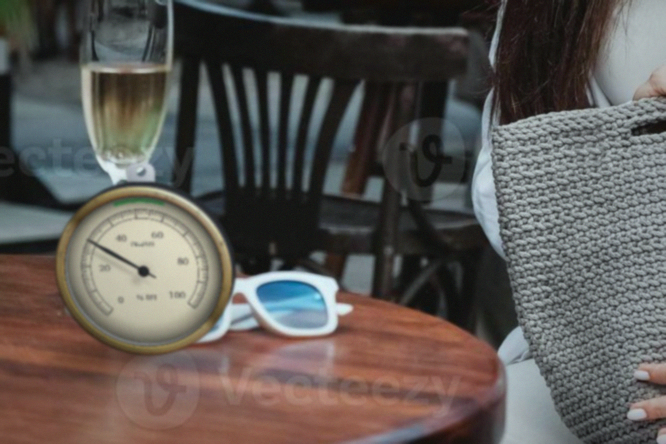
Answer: 30
